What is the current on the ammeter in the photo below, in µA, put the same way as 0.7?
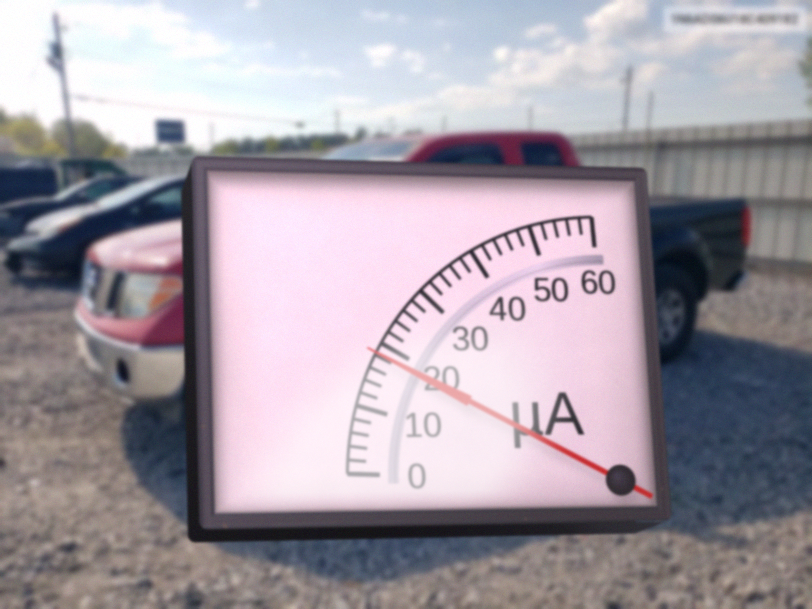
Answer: 18
